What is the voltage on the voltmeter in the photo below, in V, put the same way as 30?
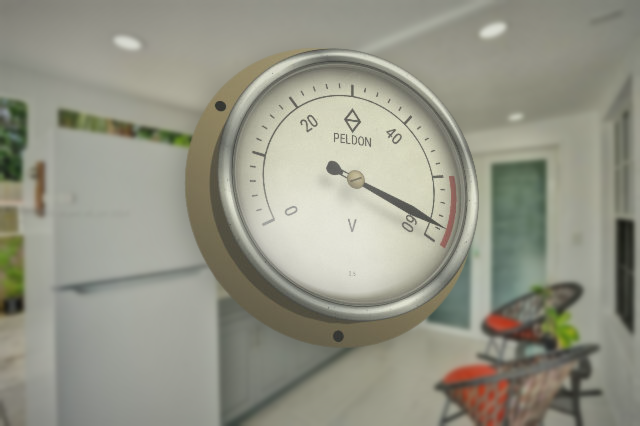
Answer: 58
